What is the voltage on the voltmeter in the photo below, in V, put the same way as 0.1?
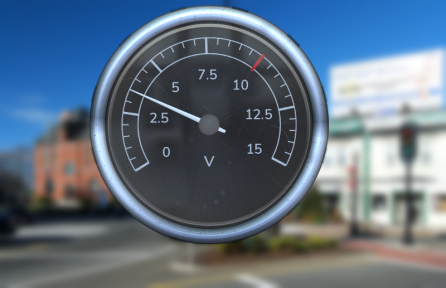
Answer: 3.5
